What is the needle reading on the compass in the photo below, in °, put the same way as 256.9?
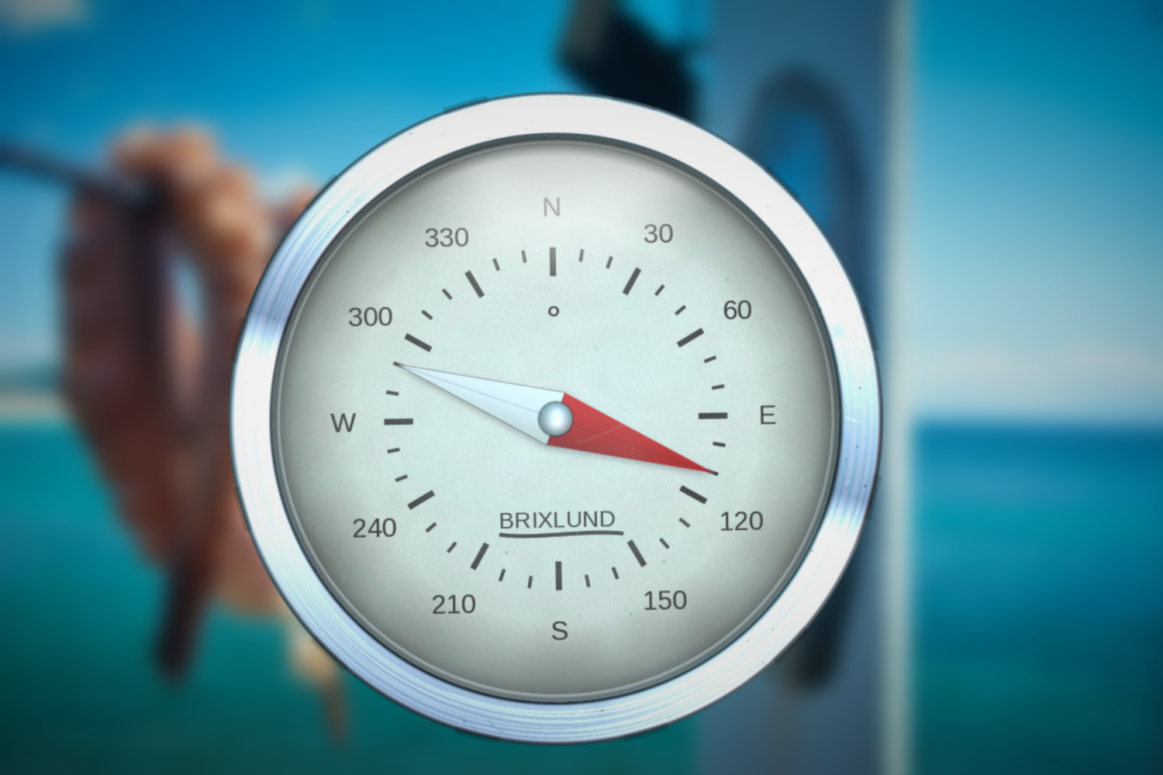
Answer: 110
